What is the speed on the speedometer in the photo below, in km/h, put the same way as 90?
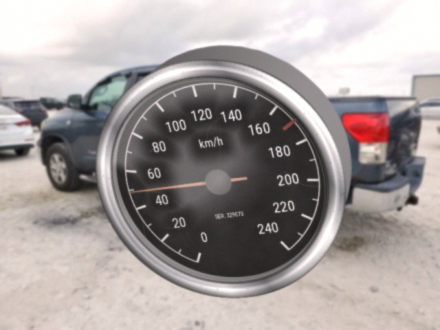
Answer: 50
